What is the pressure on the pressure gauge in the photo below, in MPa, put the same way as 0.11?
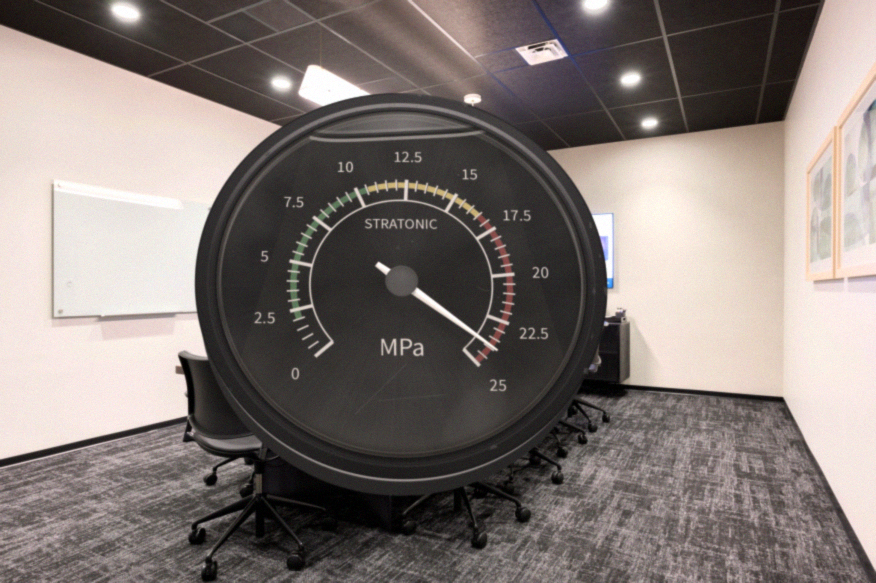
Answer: 24
